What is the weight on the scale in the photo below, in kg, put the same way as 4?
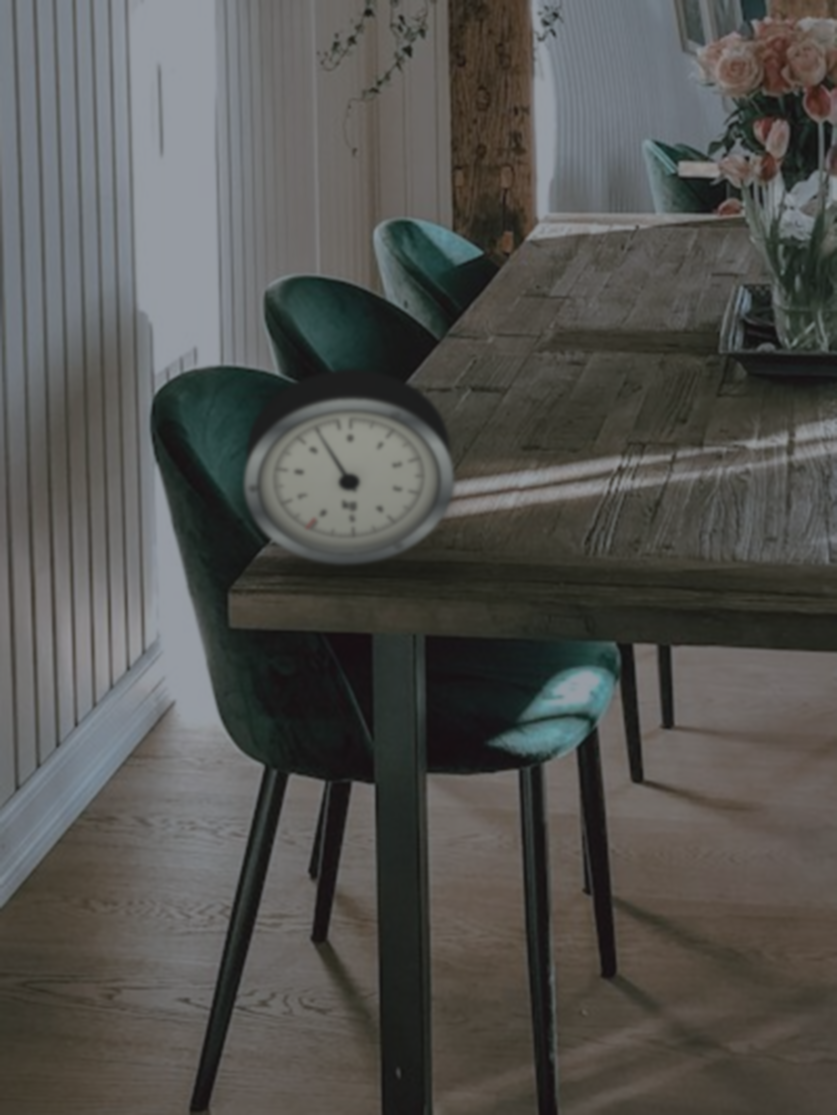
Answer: 9.5
